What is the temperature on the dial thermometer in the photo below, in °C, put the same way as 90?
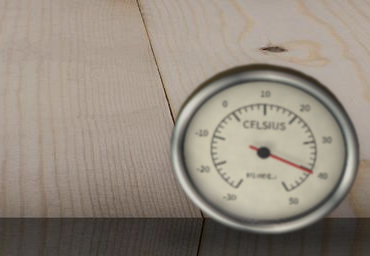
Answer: 40
